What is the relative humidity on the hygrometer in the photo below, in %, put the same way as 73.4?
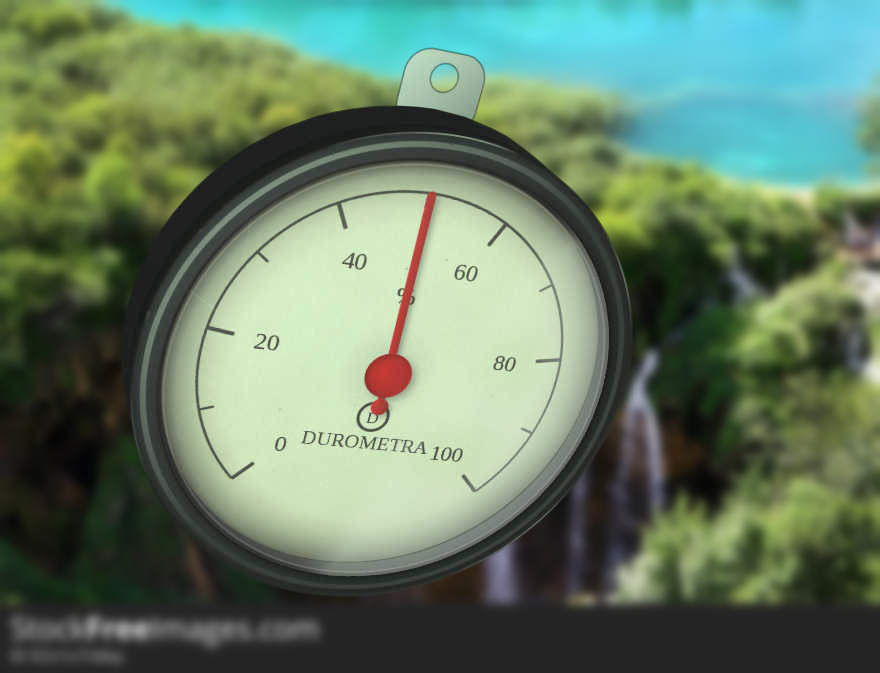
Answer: 50
